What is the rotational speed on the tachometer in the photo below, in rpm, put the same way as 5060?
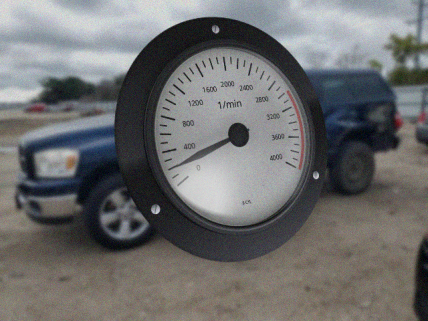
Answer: 200
